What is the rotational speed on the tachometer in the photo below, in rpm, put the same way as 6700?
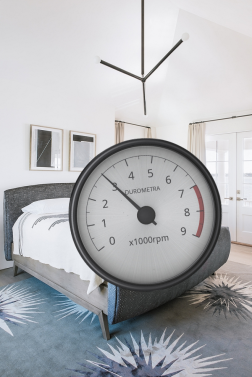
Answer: 3000
